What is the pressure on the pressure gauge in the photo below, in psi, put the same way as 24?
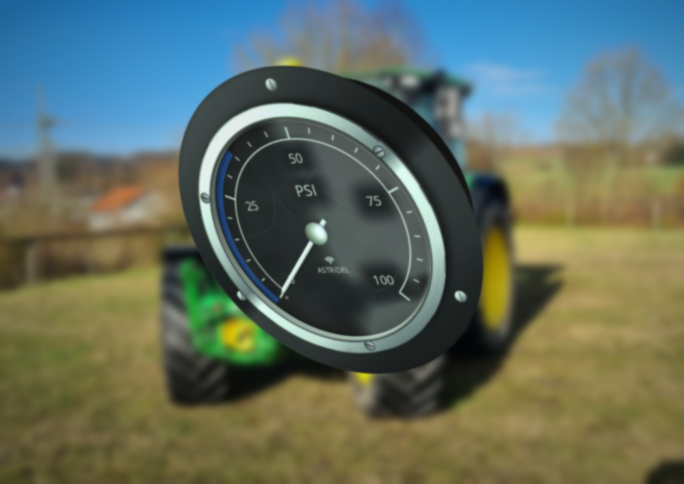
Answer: 0
